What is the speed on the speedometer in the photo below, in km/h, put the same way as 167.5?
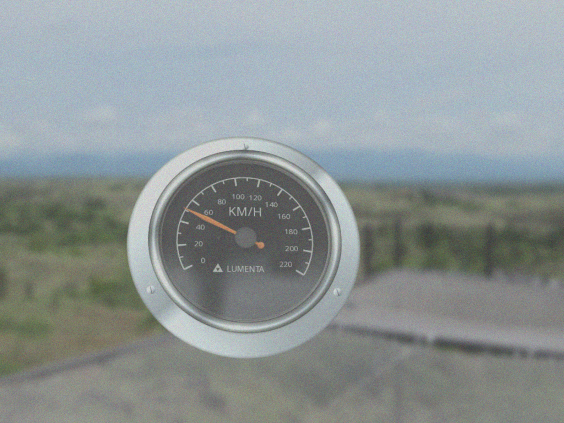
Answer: 50
